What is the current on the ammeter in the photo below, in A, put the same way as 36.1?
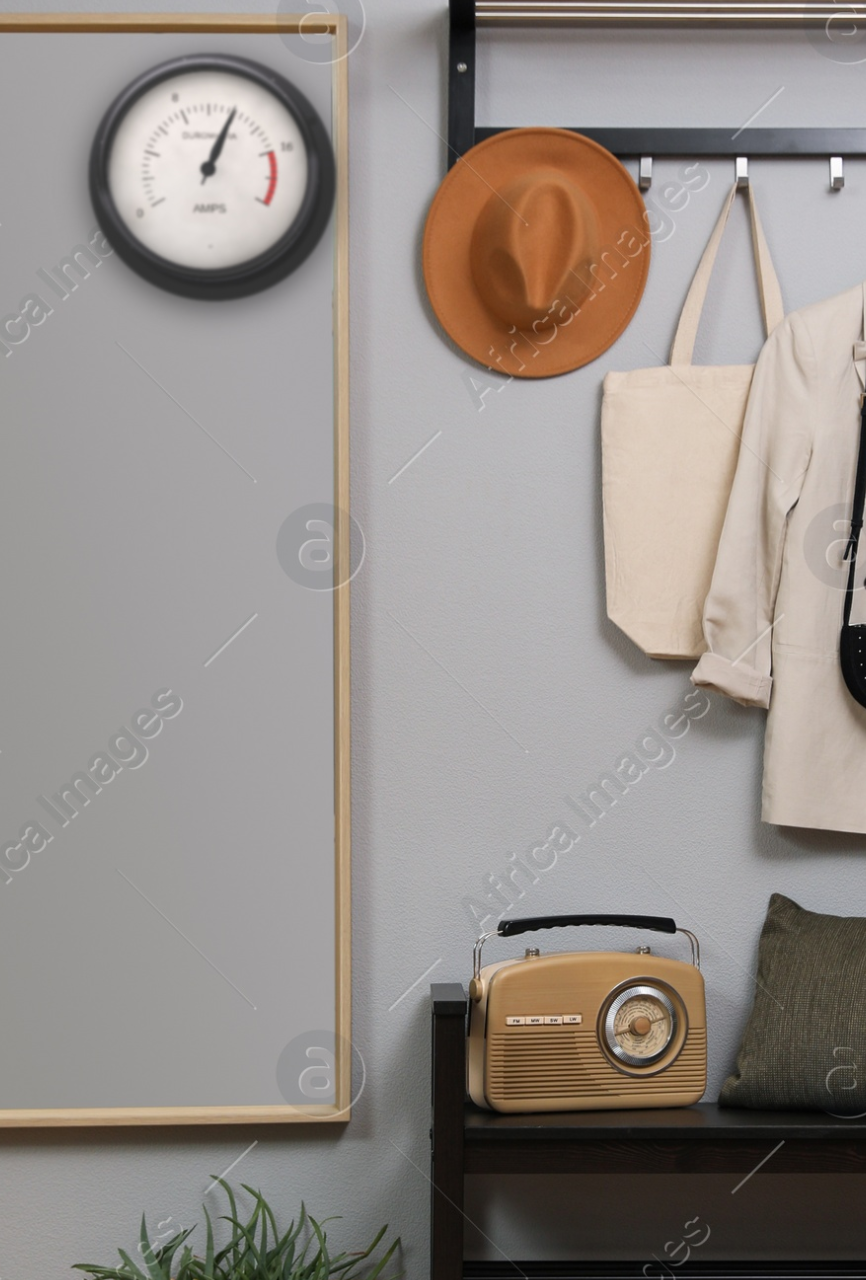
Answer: 12
